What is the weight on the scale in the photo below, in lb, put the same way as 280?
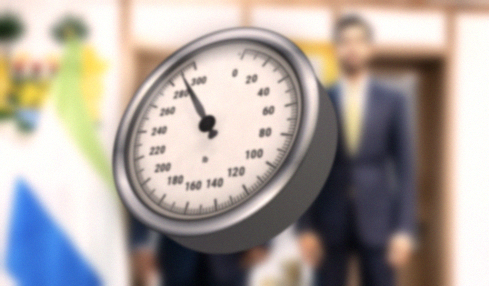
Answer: 290
